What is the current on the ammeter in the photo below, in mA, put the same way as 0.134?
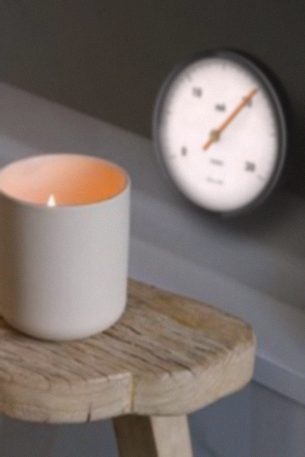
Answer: 20
